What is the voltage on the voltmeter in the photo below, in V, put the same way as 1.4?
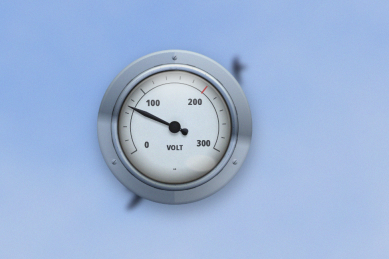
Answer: 70
